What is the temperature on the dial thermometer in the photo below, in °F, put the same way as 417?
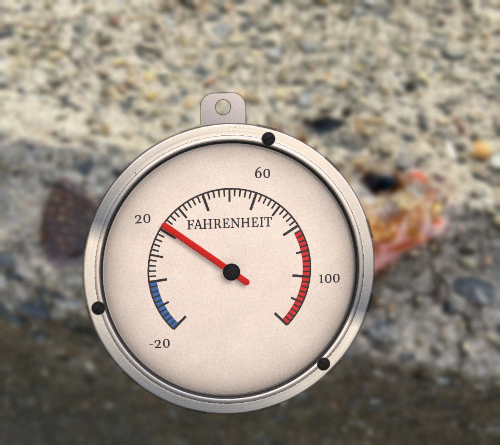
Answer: 22
